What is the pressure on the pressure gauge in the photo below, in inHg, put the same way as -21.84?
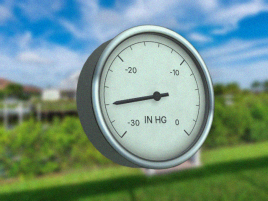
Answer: -26
